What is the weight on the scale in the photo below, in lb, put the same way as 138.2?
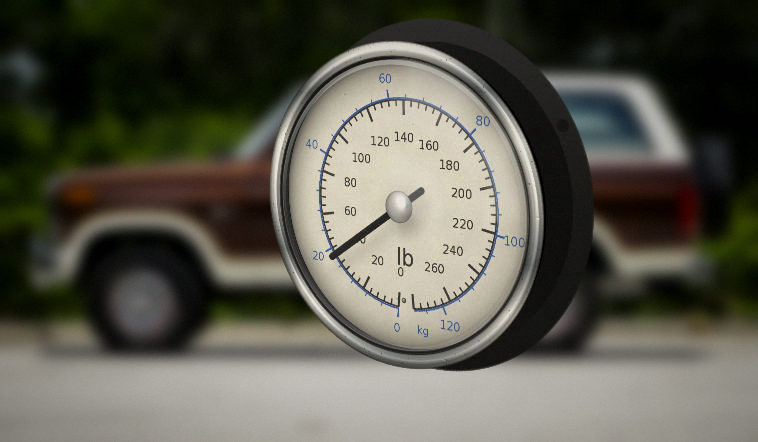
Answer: 40
